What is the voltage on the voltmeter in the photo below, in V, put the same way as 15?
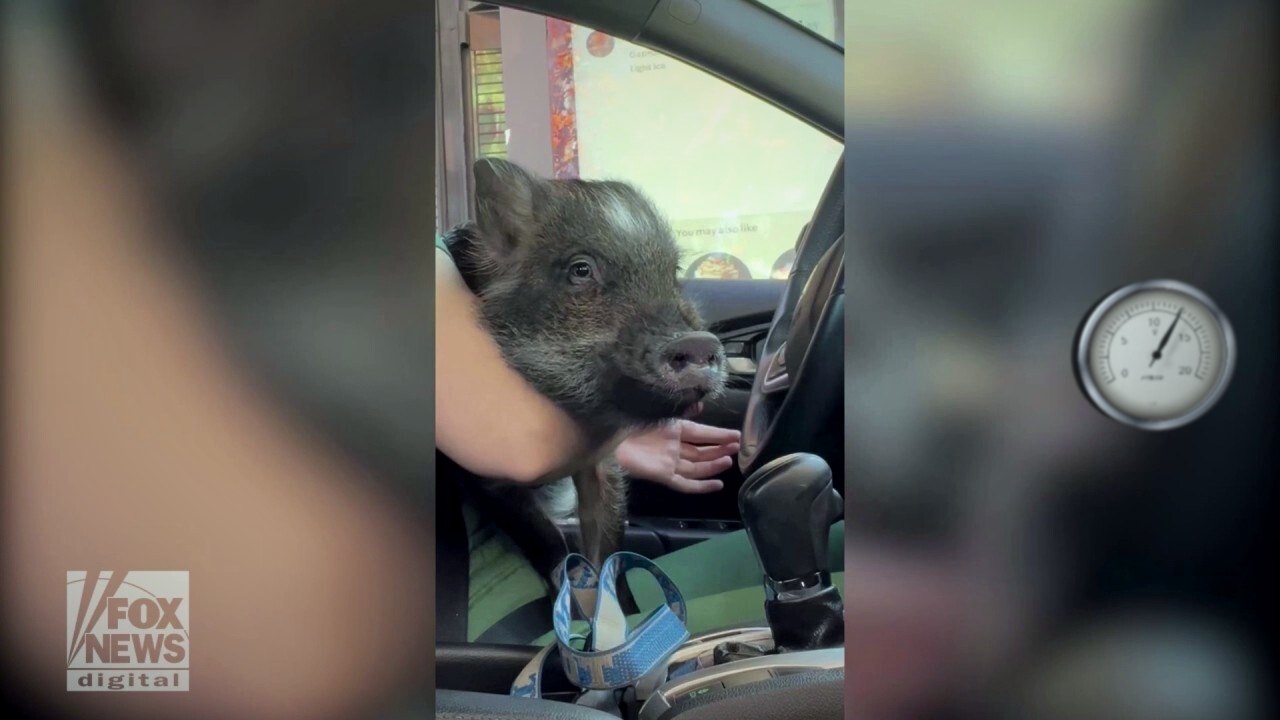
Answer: 12.5
